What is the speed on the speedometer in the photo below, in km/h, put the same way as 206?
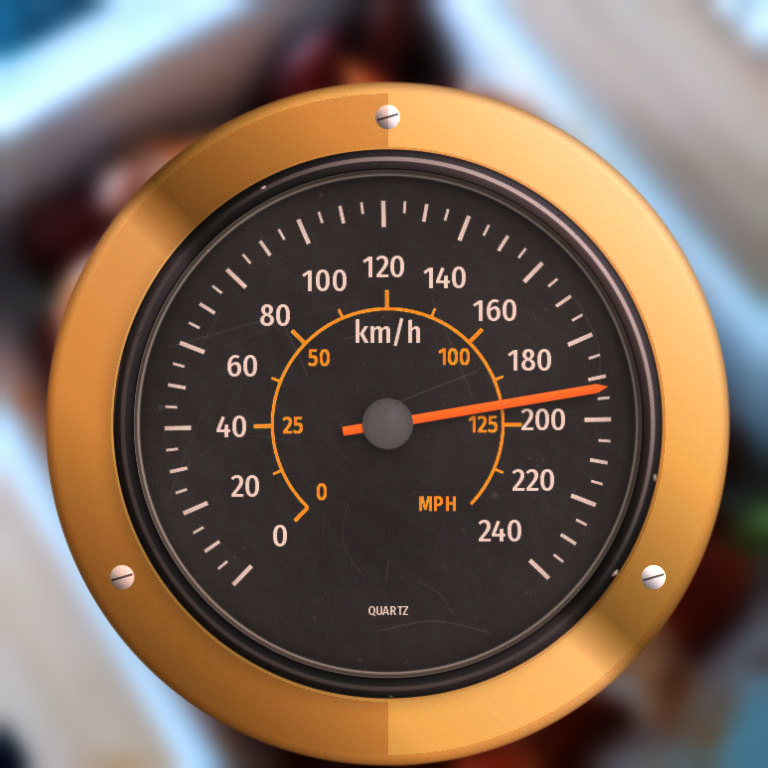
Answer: 192.5
